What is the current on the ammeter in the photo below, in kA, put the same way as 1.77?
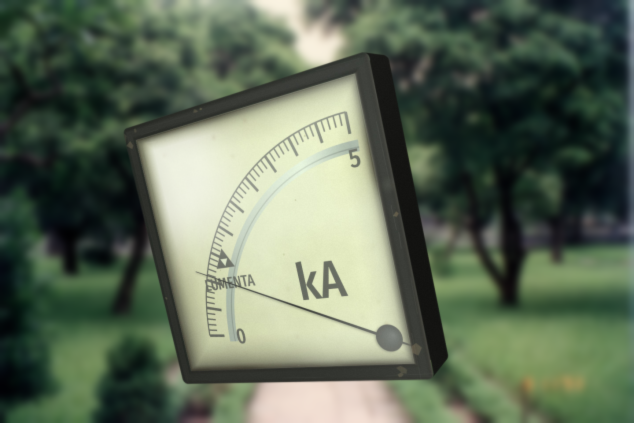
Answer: 1.1
